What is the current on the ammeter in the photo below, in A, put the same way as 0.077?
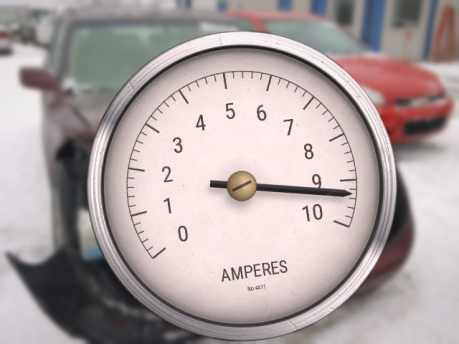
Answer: 9.3
